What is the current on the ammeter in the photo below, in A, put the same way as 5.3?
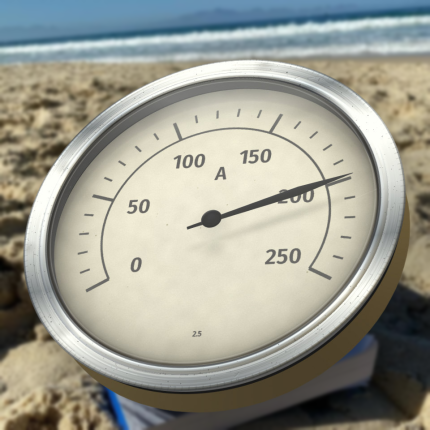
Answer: 200
